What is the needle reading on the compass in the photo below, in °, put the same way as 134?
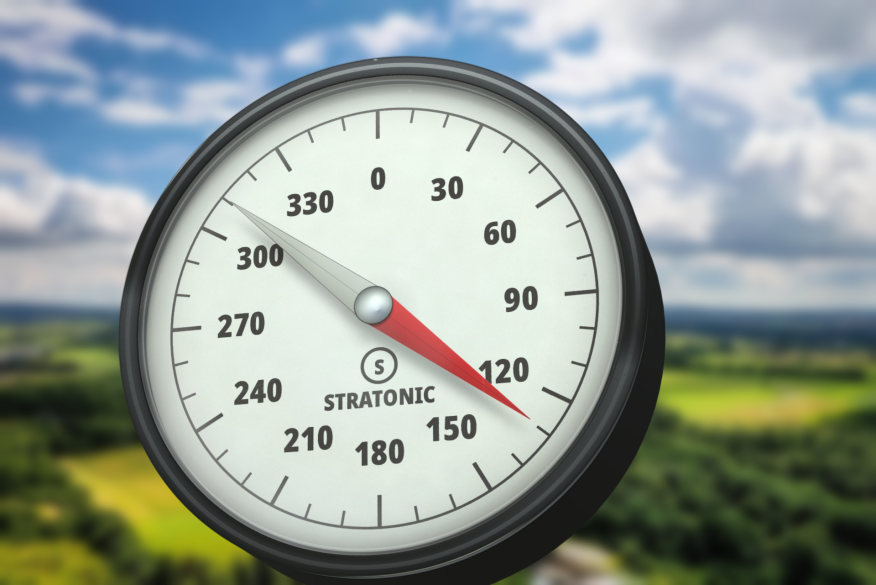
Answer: 130
